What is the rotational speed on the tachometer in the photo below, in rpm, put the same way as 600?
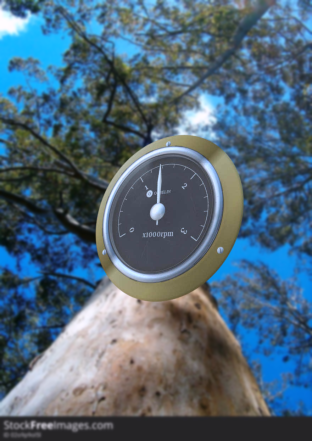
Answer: 1400
